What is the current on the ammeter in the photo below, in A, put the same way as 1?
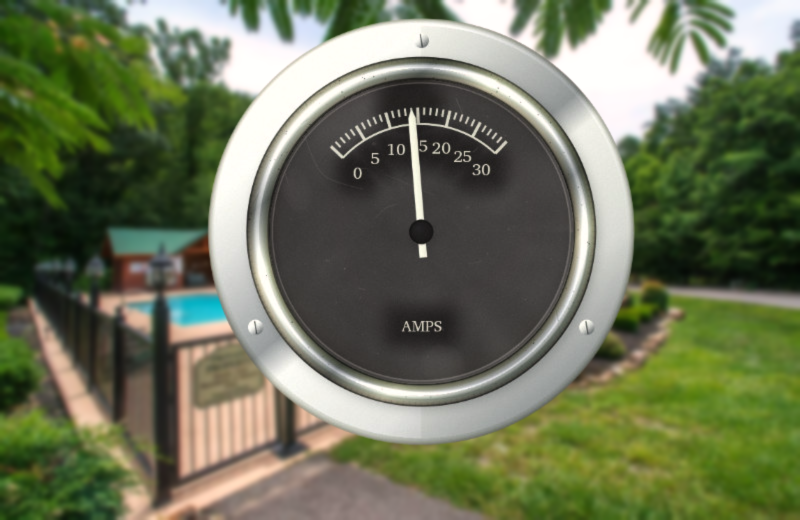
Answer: 14
